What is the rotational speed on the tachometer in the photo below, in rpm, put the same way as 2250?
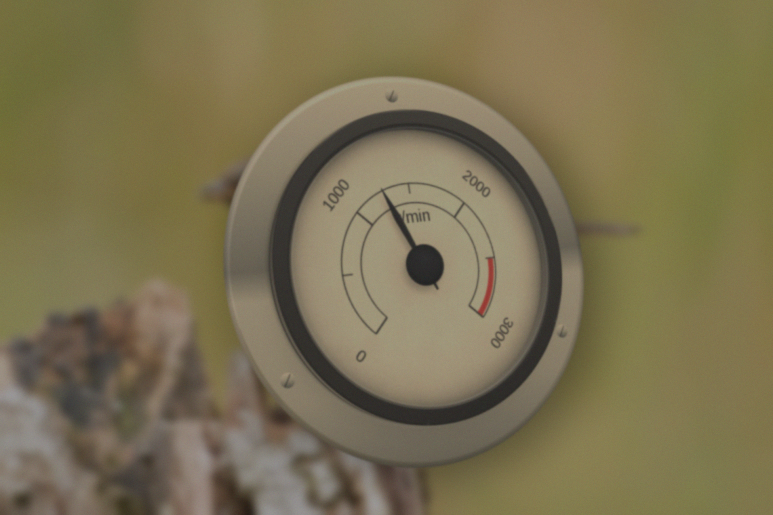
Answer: 1250
